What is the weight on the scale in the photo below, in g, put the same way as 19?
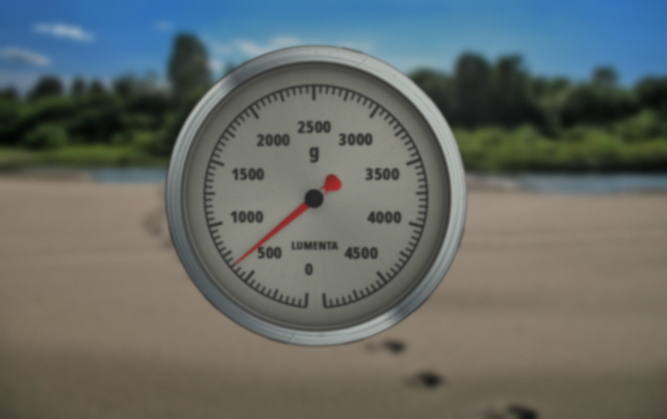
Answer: 650
